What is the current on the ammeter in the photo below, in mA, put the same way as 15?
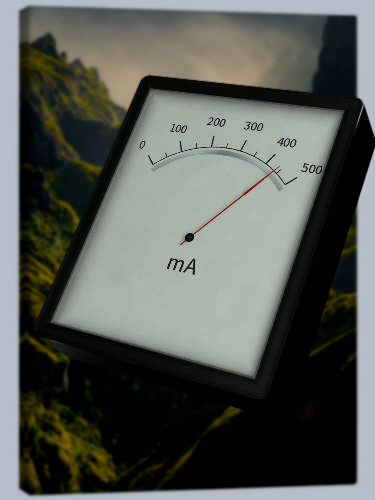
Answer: 450
